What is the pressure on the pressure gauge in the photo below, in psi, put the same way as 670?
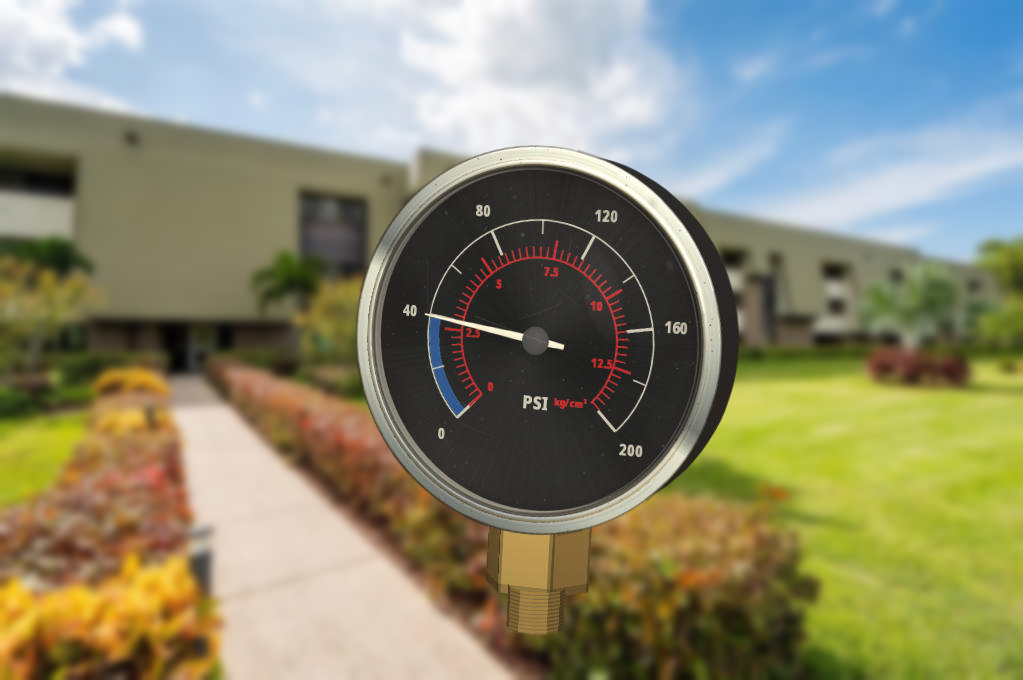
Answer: 40
